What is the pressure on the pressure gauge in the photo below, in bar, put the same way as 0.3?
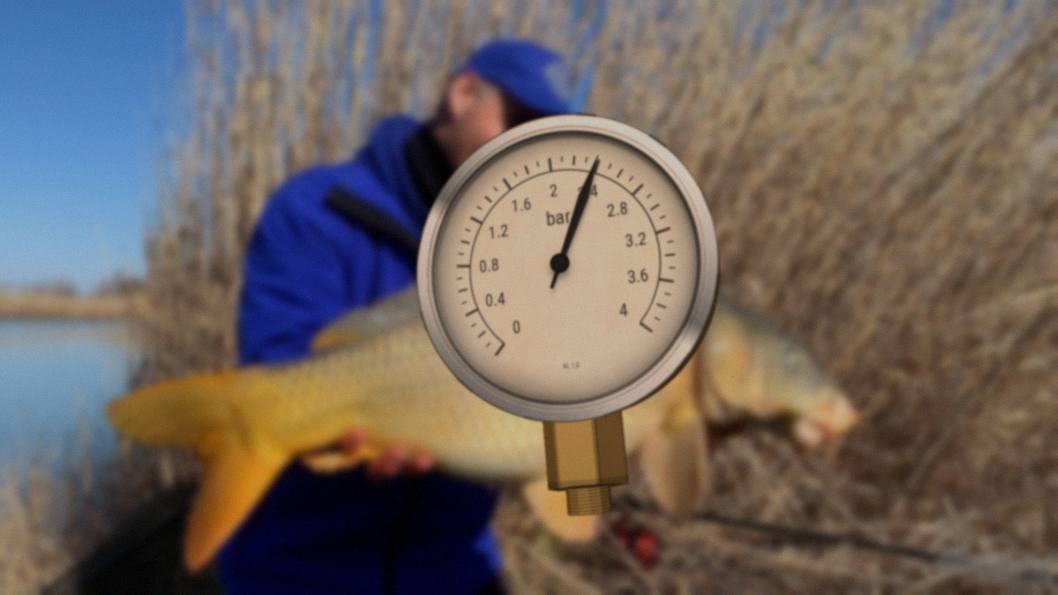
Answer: 2.4
